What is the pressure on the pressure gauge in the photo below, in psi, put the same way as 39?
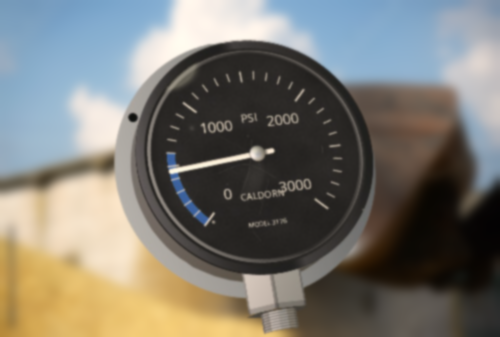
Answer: 450
